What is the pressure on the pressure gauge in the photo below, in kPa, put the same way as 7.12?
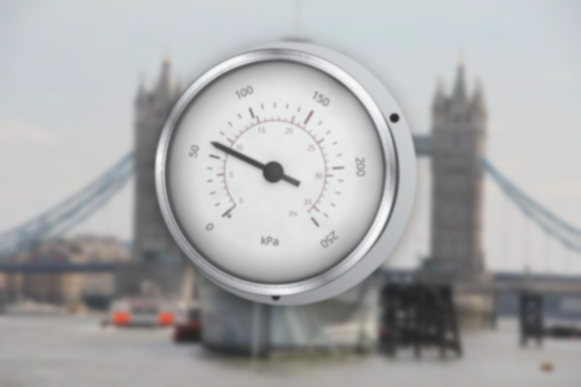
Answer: 60
